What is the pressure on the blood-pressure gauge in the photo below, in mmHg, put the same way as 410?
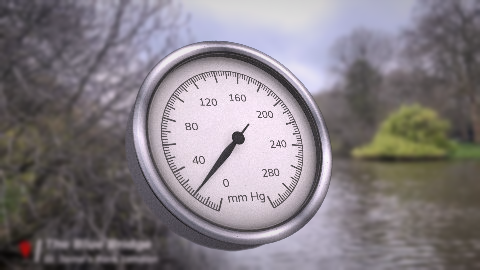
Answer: 20
